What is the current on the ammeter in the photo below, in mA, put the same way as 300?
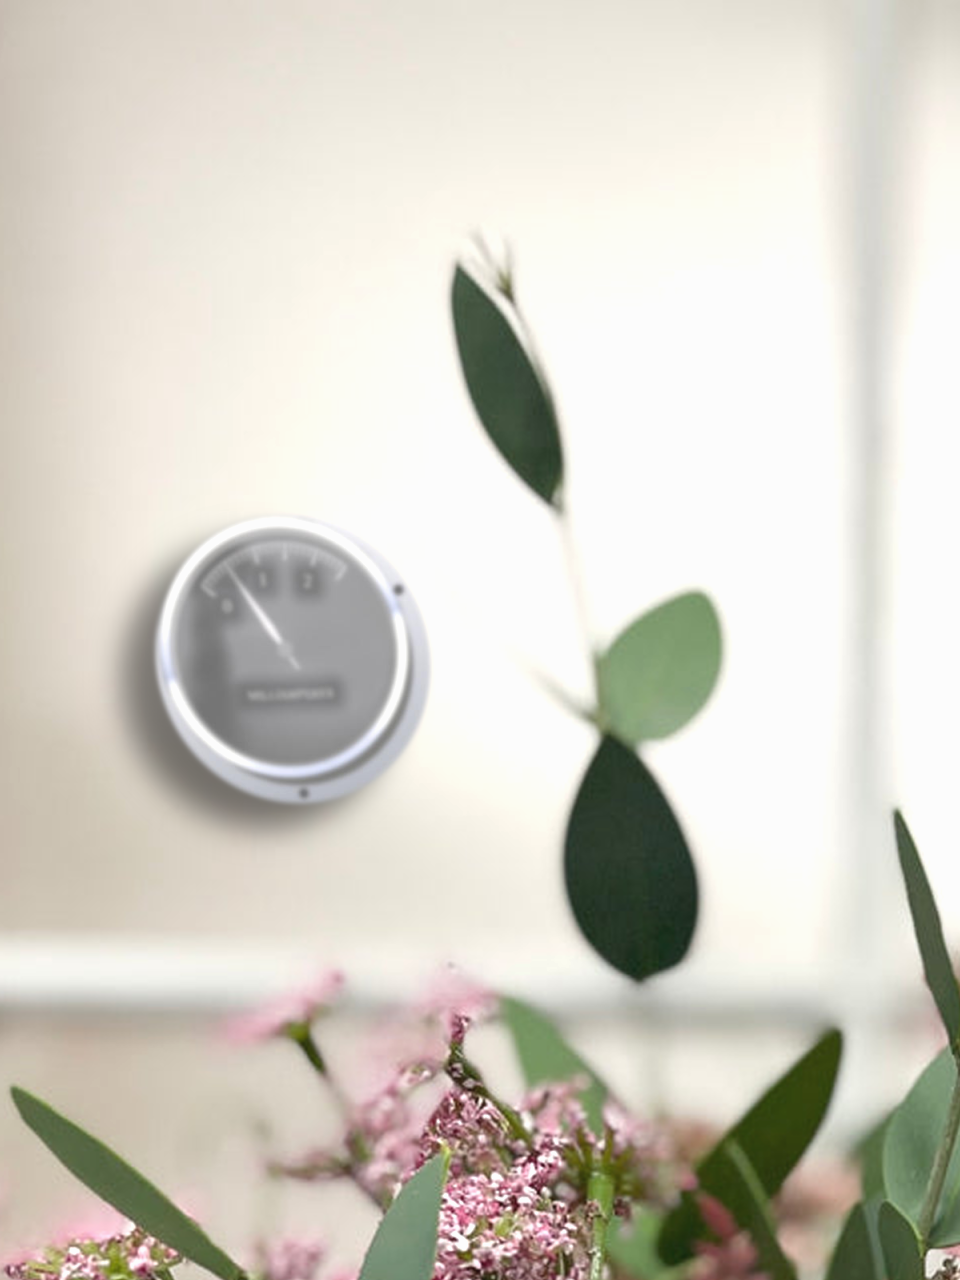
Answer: 0.5
